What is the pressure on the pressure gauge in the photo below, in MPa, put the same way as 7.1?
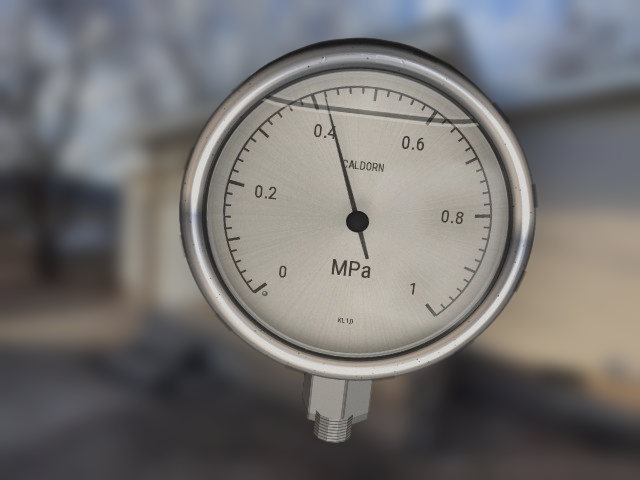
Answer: 0.42
